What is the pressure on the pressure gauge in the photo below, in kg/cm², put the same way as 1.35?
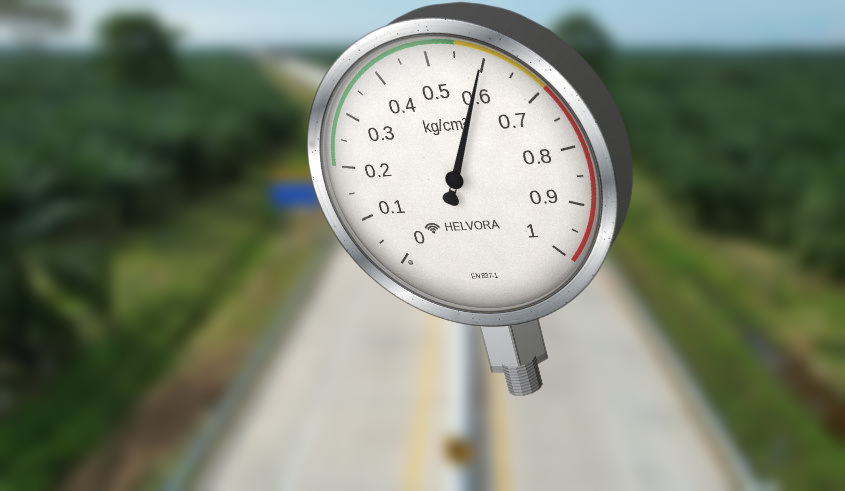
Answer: 0.6
